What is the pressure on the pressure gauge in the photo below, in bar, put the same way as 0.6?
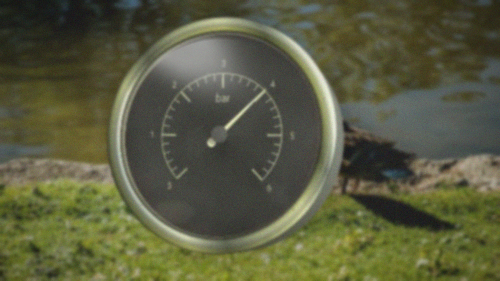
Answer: 4
